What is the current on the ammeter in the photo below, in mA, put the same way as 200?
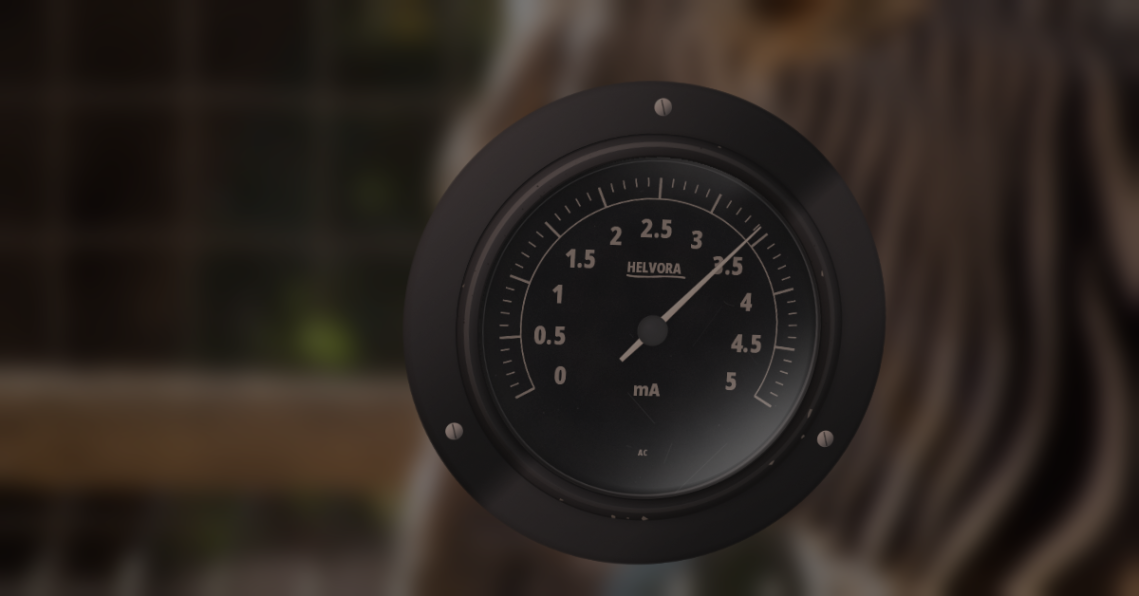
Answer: 3.4
